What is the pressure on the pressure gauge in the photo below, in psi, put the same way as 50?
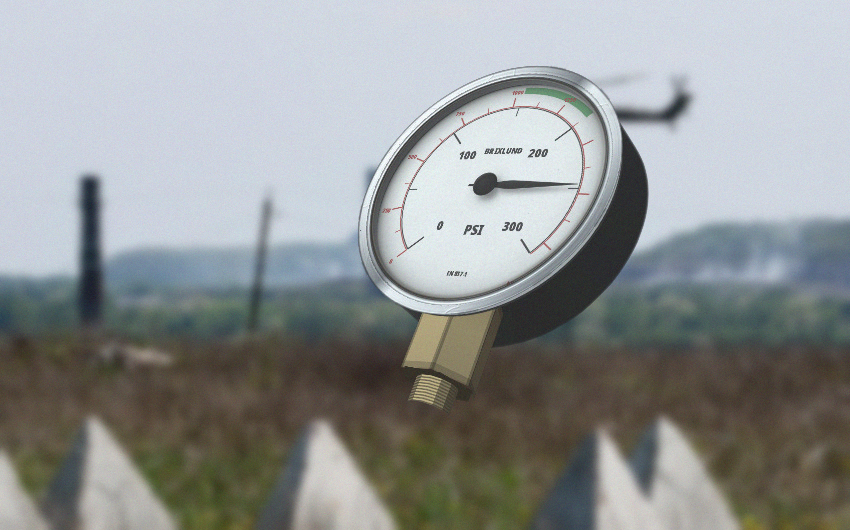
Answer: 250
